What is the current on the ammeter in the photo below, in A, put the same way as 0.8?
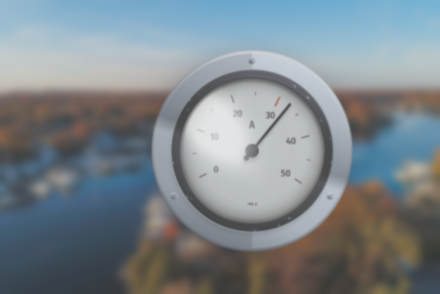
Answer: 32.5
